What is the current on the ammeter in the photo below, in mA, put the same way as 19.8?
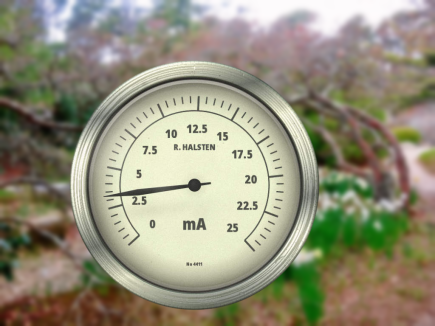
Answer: 3.25
